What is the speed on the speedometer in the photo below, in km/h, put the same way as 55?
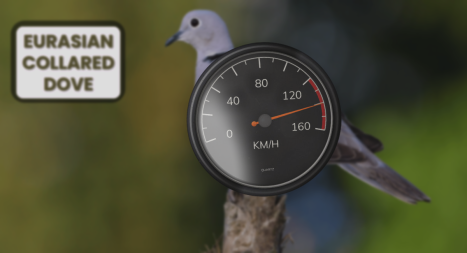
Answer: 140
